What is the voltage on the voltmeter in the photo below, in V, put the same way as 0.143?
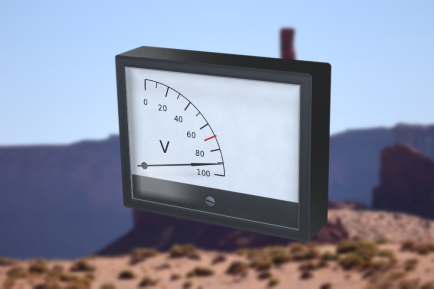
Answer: 90
